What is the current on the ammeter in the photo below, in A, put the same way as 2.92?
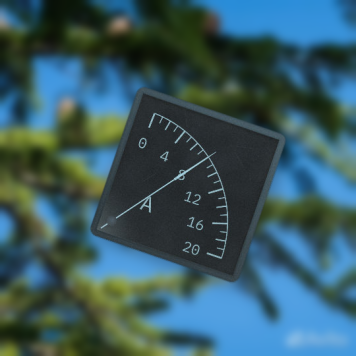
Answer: 8
